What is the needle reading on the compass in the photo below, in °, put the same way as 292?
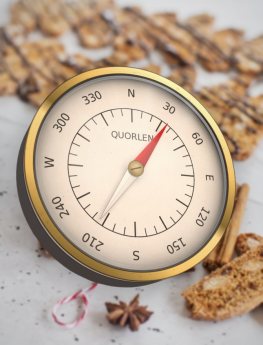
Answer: 35
